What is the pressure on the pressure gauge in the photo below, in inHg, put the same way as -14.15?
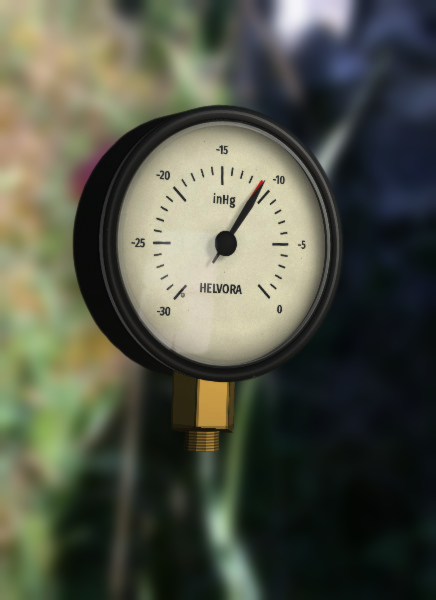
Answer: -11
